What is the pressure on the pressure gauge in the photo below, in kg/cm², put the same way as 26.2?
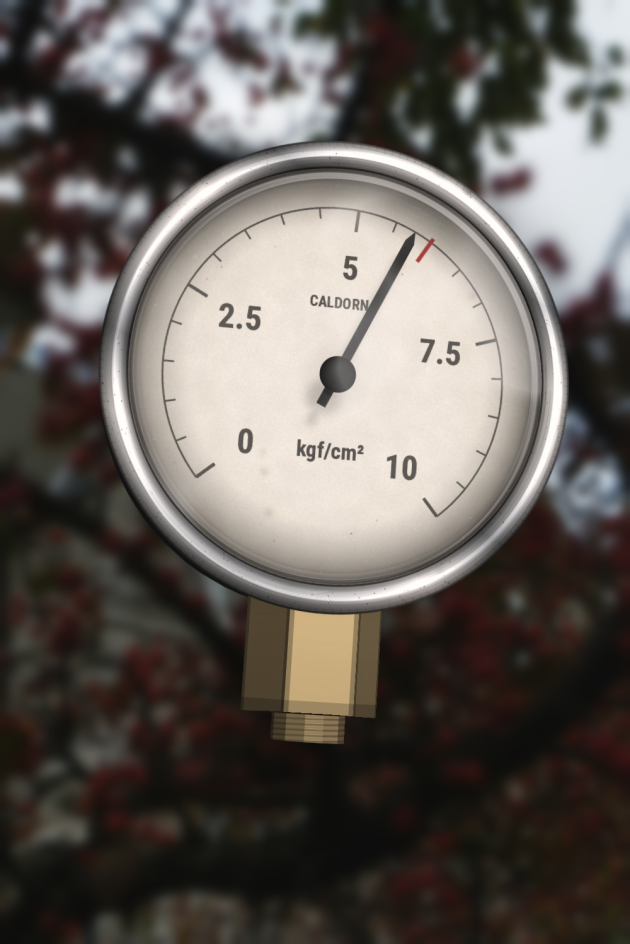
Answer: 5.75
